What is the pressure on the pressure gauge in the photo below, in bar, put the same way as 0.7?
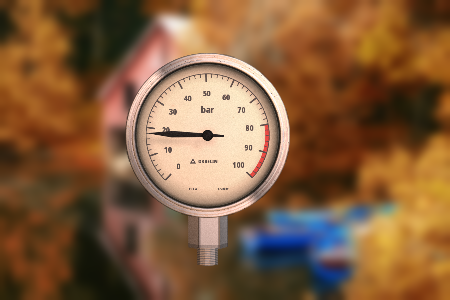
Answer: 18
